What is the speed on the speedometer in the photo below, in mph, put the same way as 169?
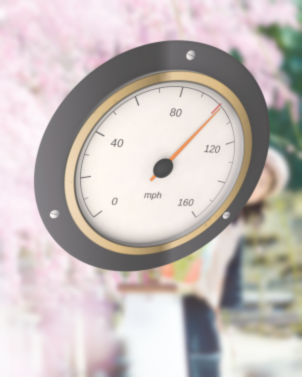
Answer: 100
